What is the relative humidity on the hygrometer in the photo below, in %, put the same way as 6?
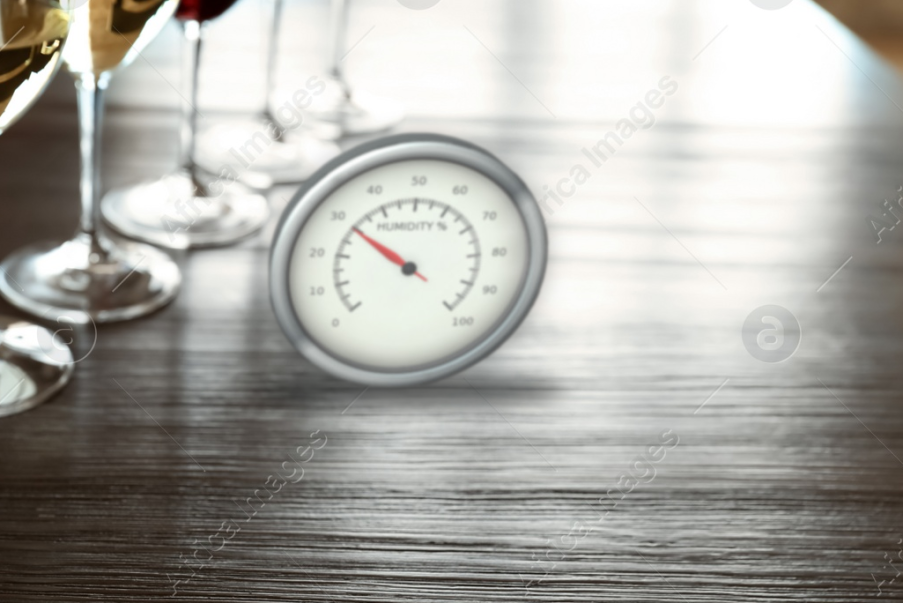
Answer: 30
